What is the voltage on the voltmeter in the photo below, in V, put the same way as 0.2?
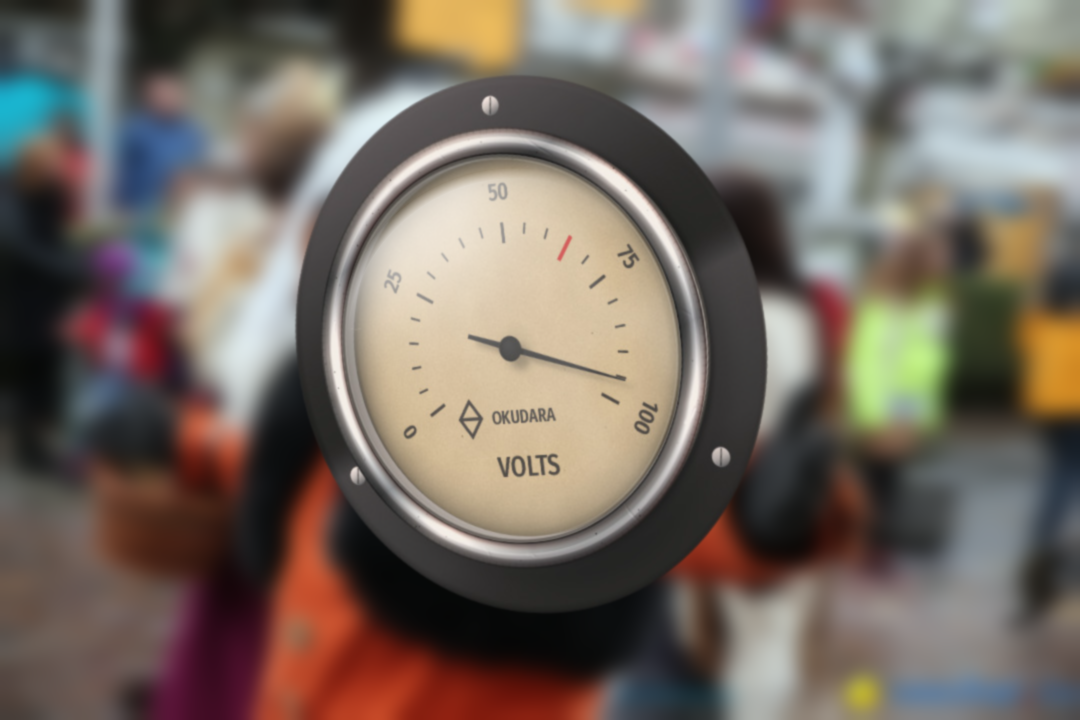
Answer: 95
